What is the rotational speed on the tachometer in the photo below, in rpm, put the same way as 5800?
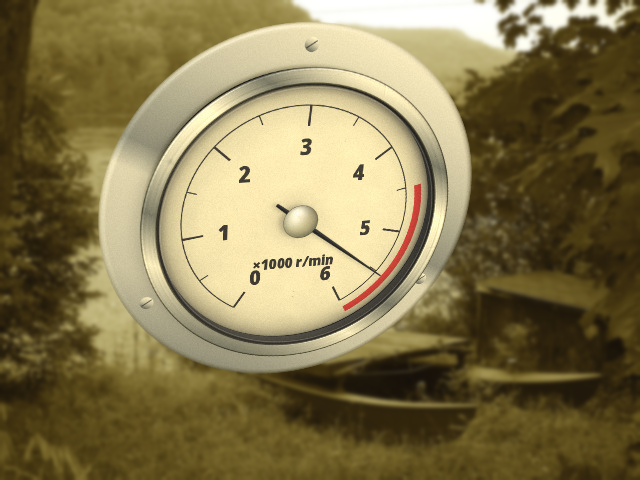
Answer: 5500
